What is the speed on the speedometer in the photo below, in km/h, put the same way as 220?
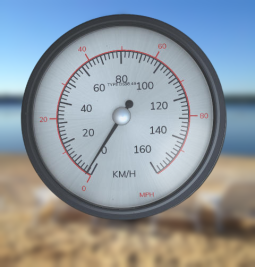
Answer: 2
